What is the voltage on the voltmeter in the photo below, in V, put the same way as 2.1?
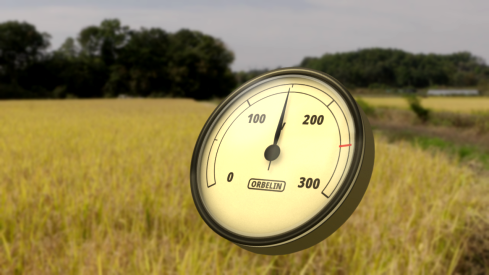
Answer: 150
